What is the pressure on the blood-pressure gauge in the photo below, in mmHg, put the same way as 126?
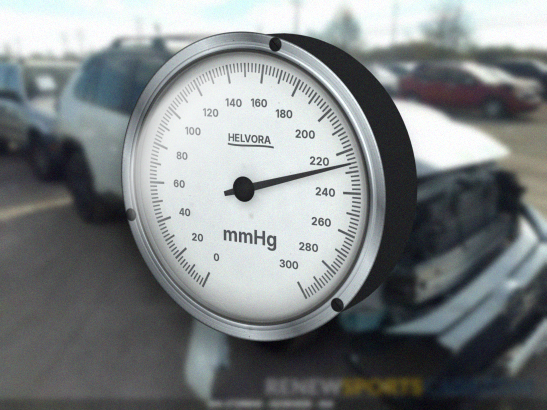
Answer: 226
